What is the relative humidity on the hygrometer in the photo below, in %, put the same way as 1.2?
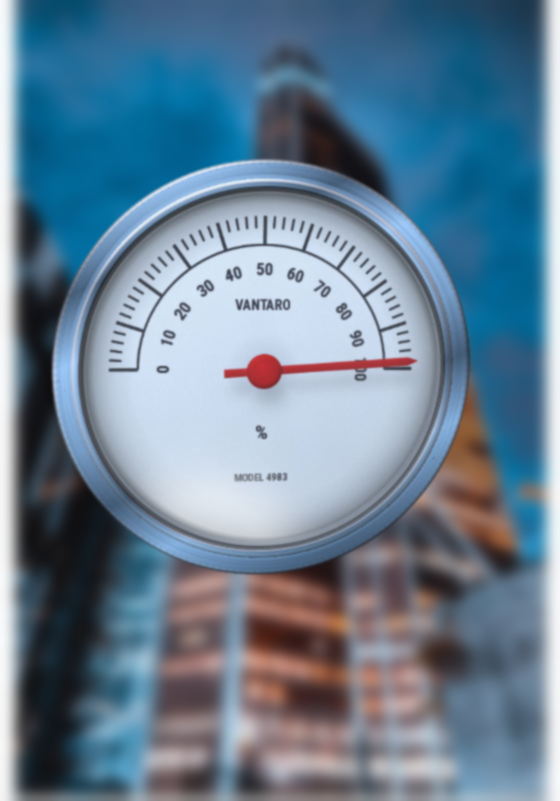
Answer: 98
